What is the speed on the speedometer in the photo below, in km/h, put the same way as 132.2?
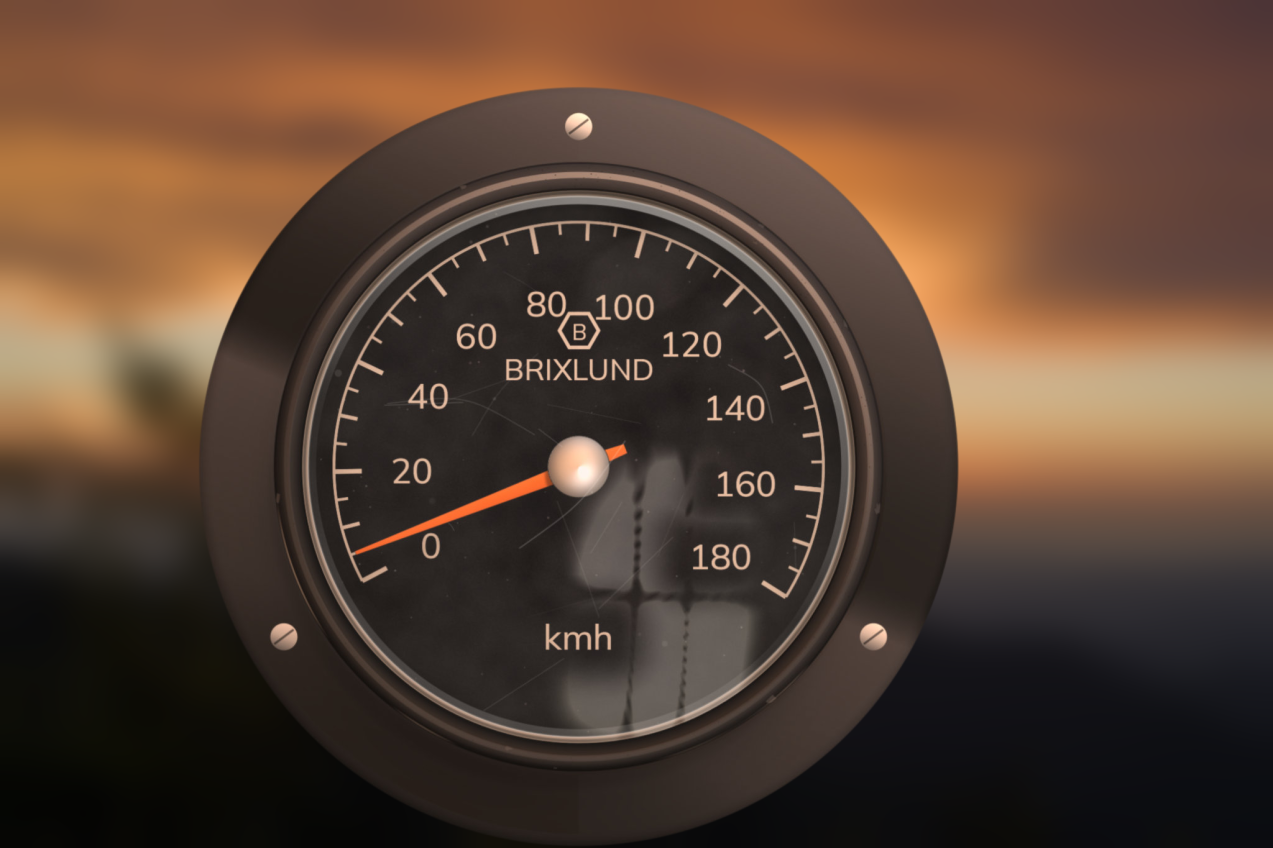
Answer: 5
